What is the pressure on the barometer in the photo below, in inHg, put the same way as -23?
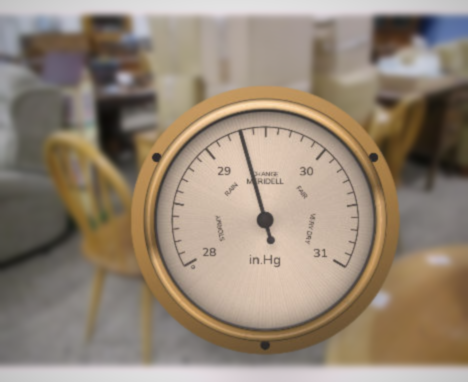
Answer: 29.3
